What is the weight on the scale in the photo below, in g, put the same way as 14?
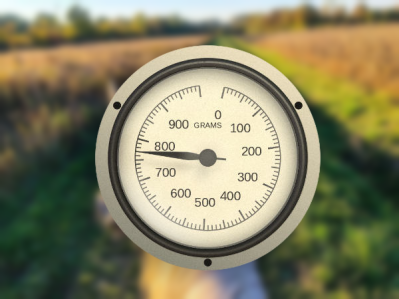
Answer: 770
